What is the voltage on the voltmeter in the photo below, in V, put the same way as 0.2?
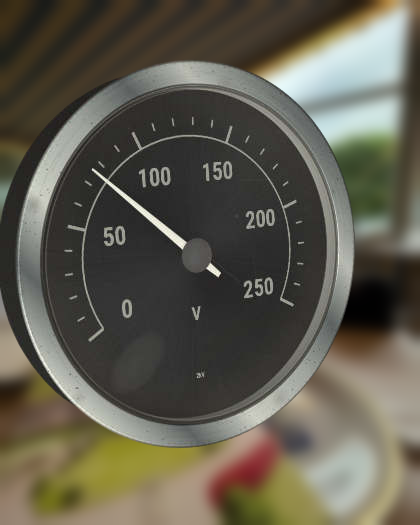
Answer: 75
